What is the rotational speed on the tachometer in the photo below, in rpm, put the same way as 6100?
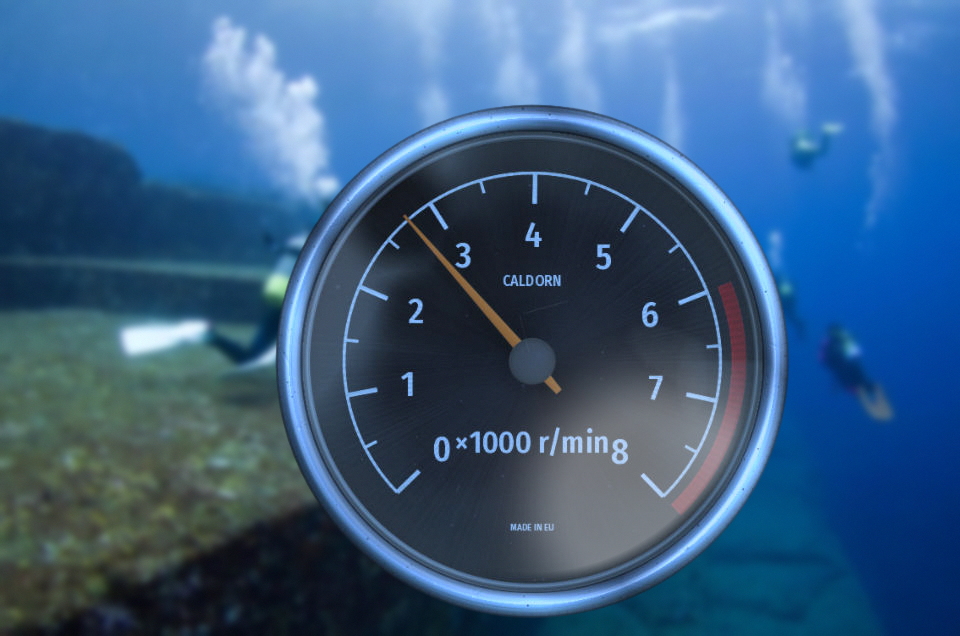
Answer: 2750
